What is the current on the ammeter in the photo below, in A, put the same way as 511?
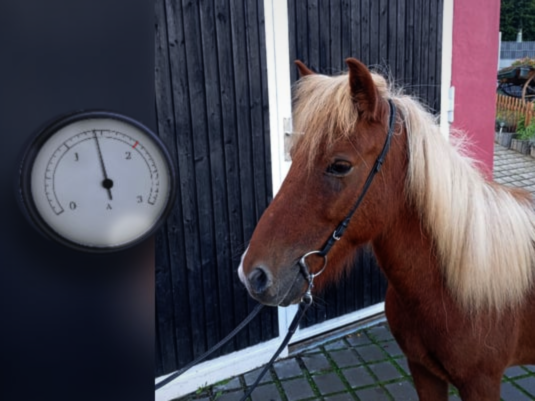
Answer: 1.4
